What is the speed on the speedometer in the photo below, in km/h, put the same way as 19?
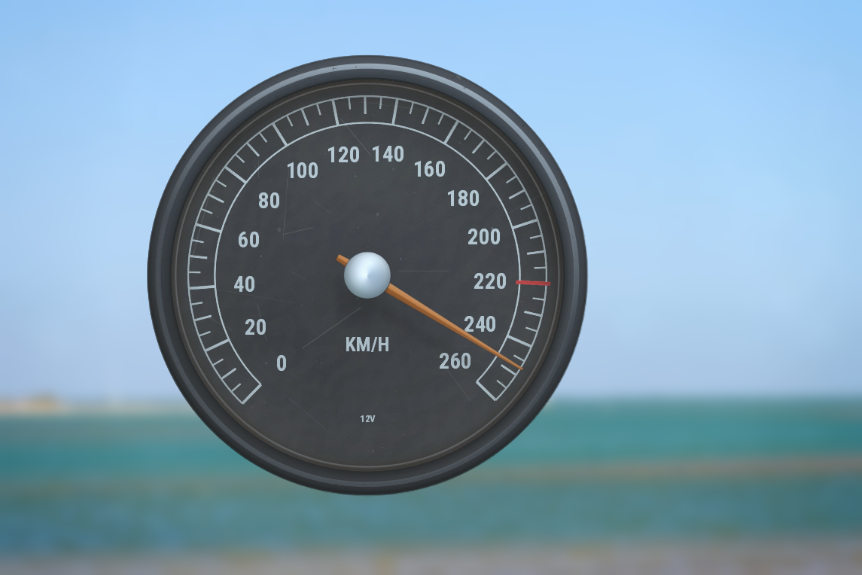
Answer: 247.5
